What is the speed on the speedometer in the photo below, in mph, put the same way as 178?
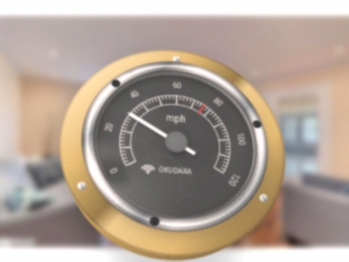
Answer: 30
